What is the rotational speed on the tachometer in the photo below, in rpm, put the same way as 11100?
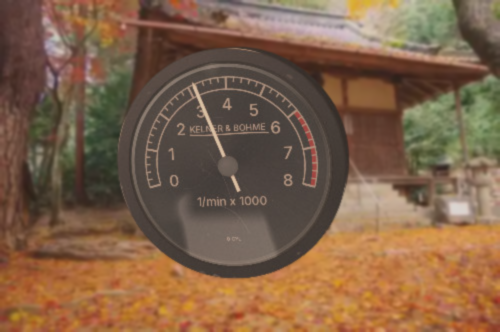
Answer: 3200
